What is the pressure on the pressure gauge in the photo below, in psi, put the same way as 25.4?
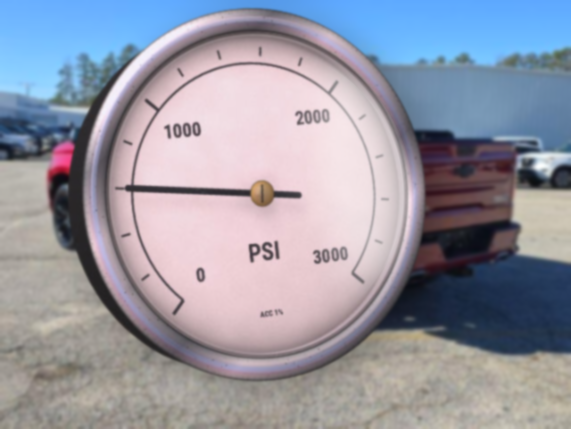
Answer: 600
